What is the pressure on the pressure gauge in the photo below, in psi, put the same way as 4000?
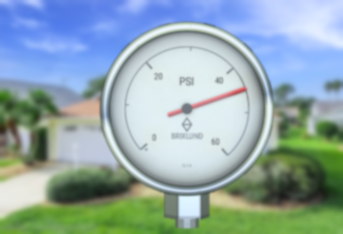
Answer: 45
